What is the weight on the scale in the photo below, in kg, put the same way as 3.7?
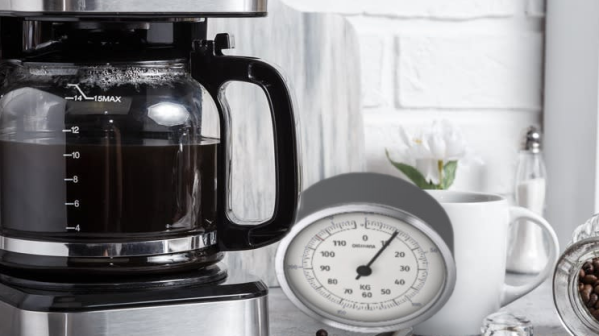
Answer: 10
